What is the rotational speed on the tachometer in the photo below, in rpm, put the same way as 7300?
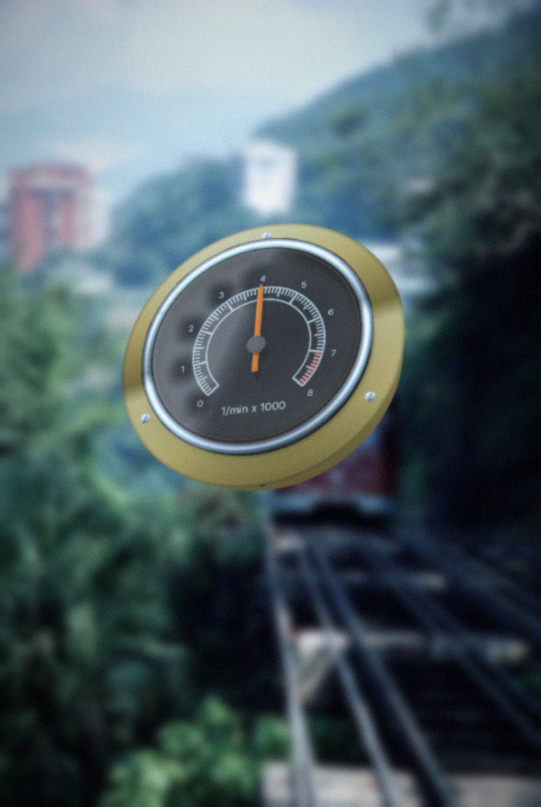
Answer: 4000
